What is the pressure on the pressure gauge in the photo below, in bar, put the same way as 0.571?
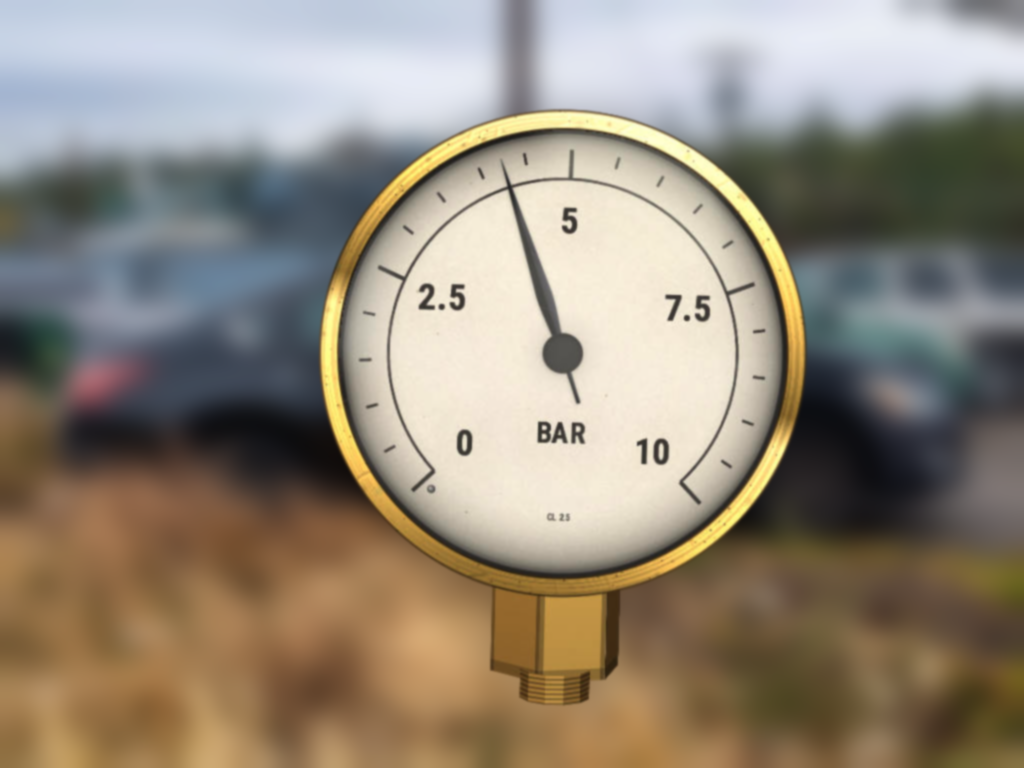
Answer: 4.25
